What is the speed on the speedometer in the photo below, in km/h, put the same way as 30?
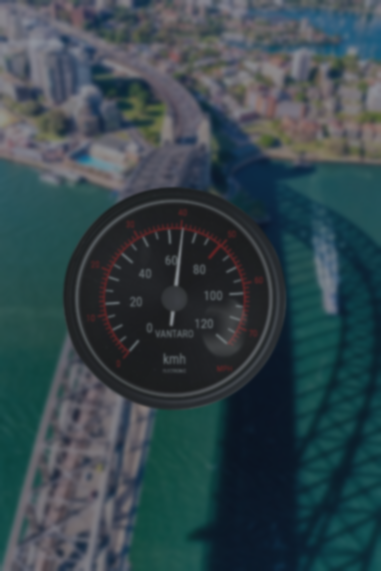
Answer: 65
